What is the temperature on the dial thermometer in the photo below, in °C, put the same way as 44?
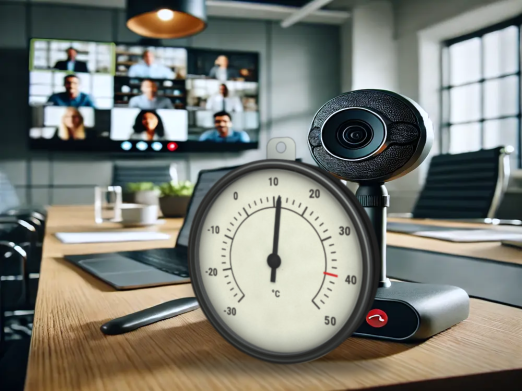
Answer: 12
